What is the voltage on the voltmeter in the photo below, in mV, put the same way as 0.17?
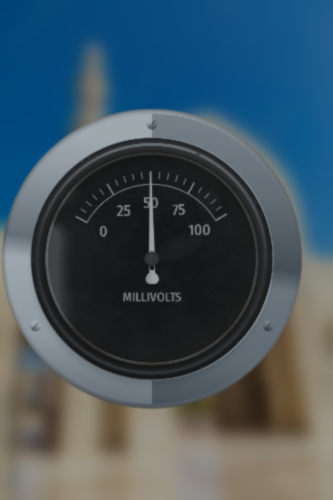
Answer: 50
